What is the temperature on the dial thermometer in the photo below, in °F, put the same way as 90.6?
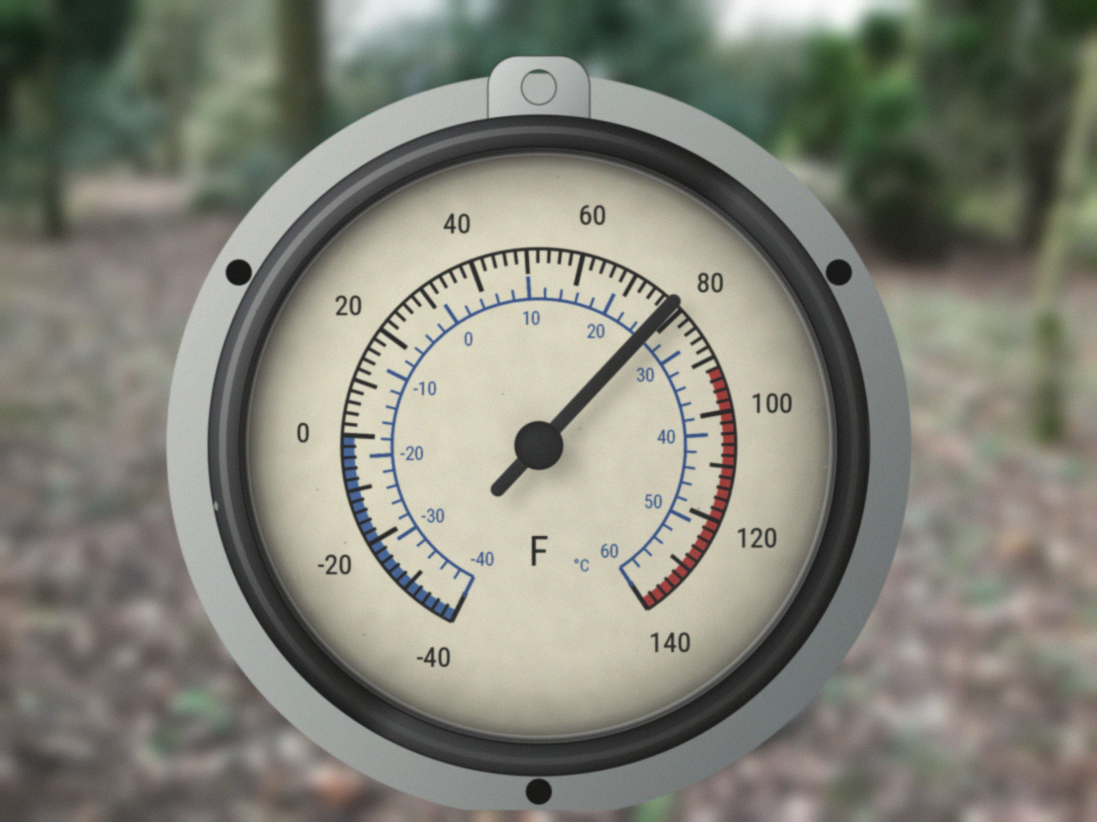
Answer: 78
